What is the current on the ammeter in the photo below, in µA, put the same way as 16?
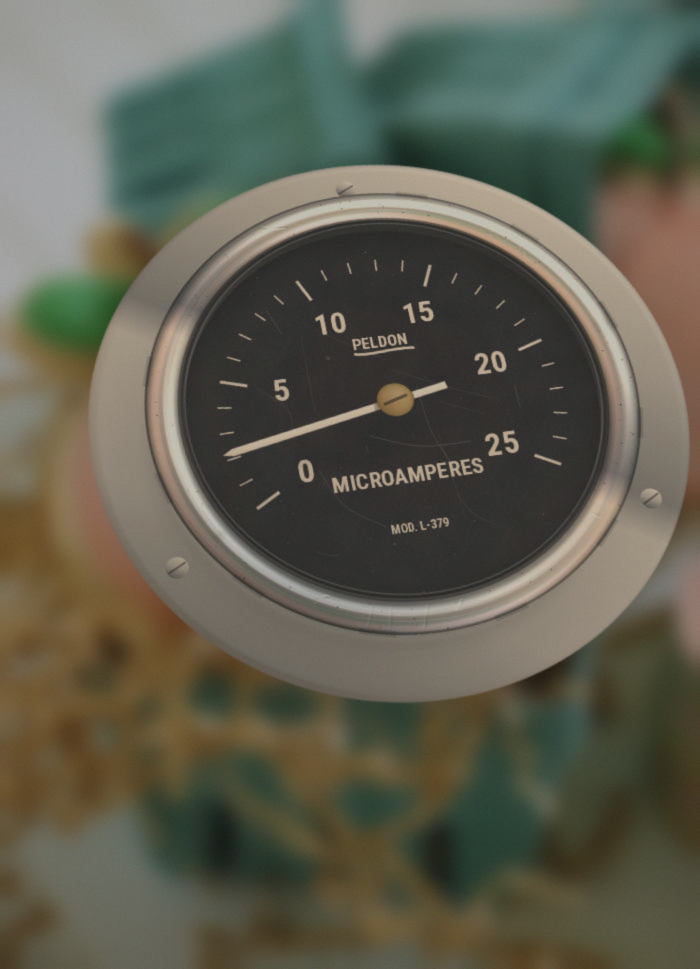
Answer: 2
